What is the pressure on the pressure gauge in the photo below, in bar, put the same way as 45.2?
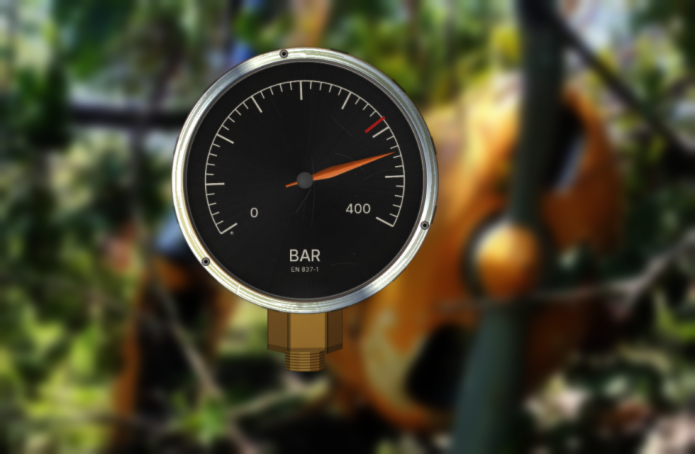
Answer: 325
